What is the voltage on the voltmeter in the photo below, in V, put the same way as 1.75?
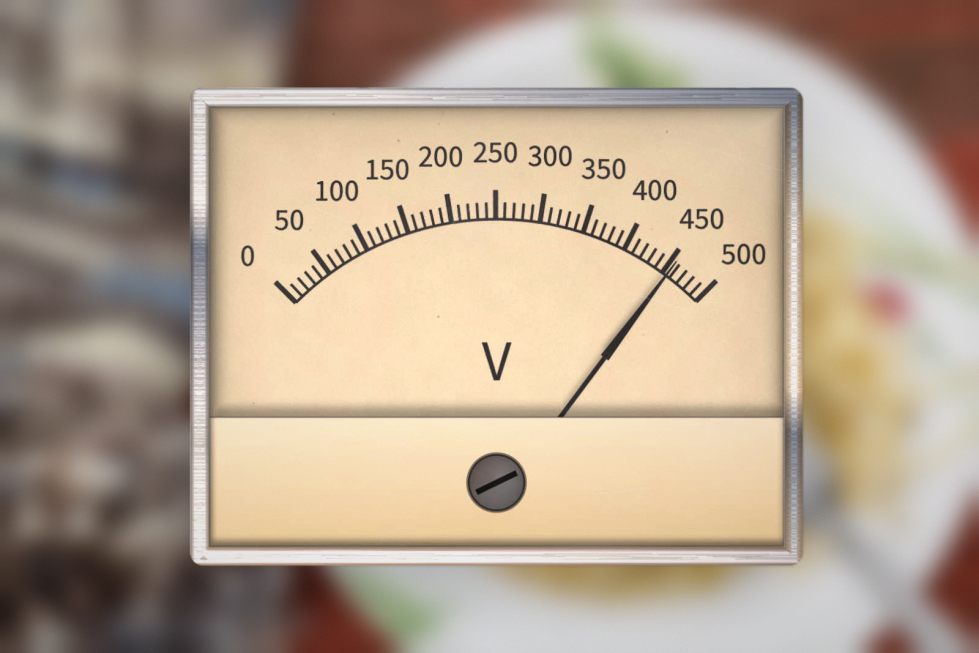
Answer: 455
